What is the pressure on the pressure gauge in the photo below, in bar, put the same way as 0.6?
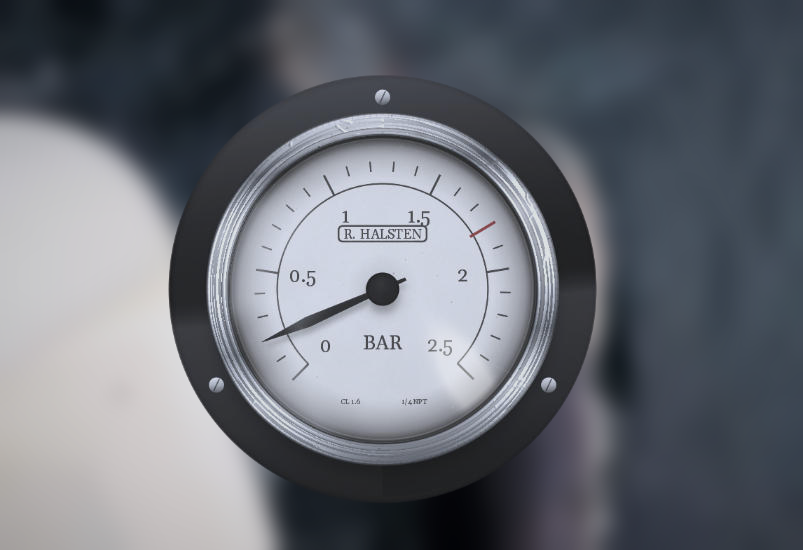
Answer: 0.2
